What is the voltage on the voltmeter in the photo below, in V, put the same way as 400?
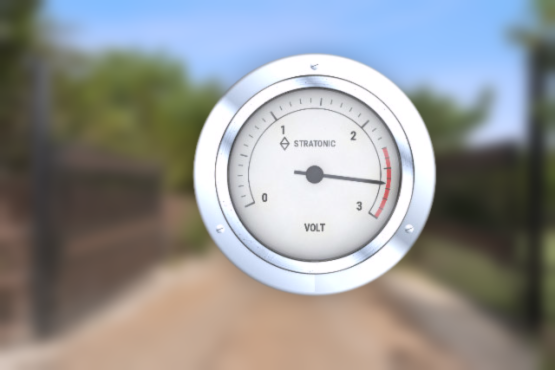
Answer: 2.65
